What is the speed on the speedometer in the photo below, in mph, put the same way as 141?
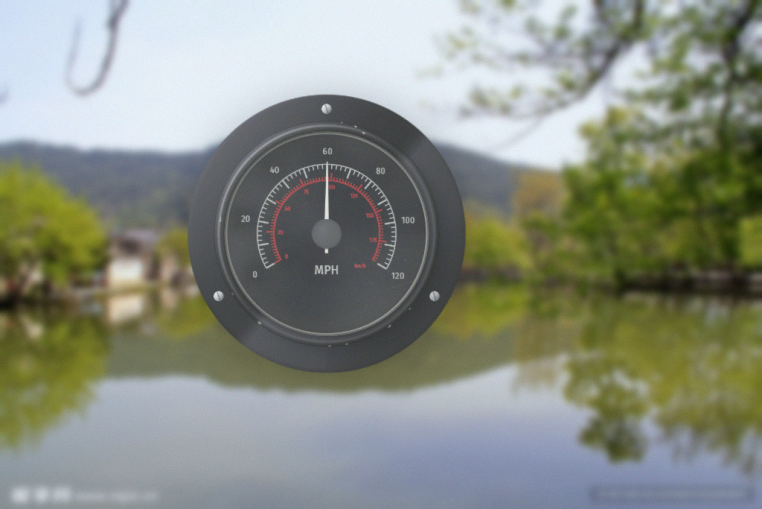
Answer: 60
